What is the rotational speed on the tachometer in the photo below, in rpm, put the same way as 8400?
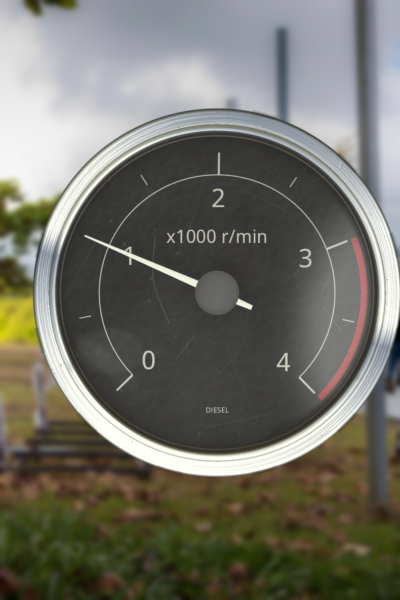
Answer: 1000
